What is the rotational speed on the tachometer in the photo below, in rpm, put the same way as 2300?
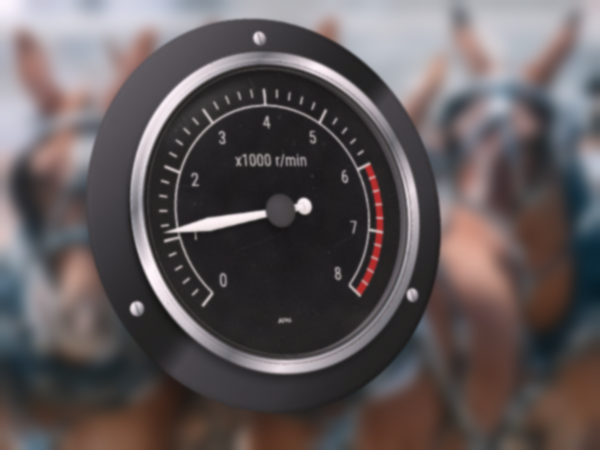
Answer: 1100
